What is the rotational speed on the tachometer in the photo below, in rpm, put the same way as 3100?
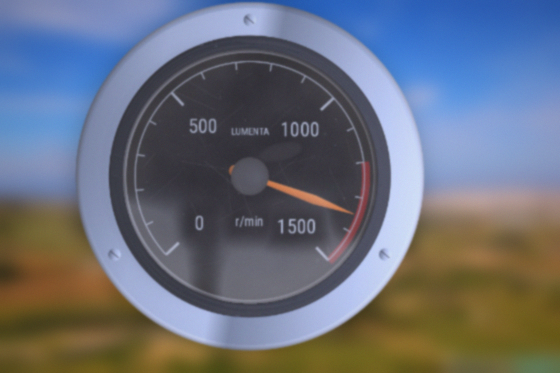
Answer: 1350
